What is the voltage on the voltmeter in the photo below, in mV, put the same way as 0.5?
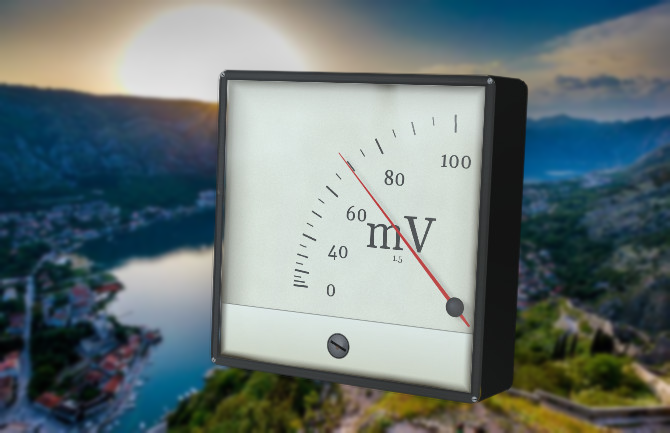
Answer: 70
